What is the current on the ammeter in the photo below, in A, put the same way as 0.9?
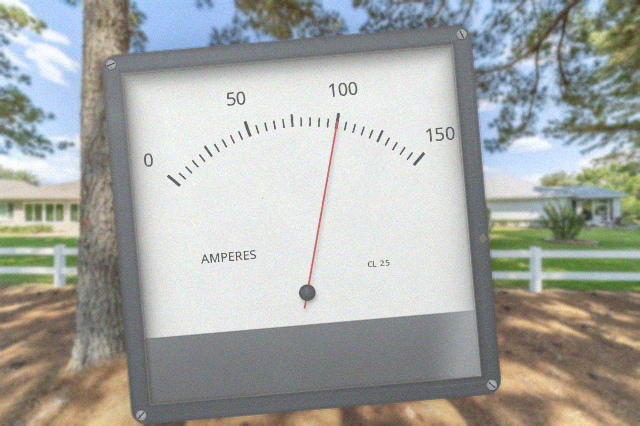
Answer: 100
